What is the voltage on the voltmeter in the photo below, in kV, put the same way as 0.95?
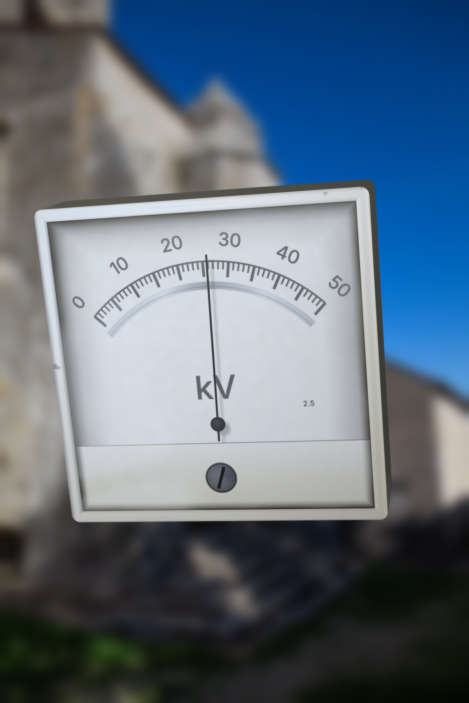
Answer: 26
